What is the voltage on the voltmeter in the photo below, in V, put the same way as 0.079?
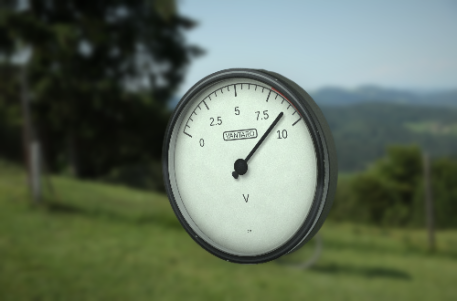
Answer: 9
